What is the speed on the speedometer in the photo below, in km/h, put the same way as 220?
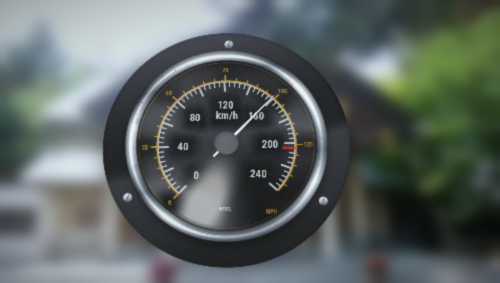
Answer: 160
